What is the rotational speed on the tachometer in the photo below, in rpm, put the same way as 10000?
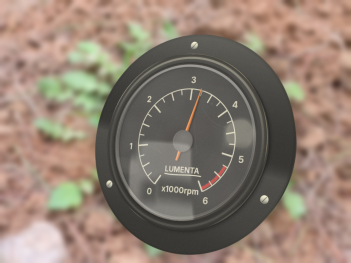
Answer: 3250
